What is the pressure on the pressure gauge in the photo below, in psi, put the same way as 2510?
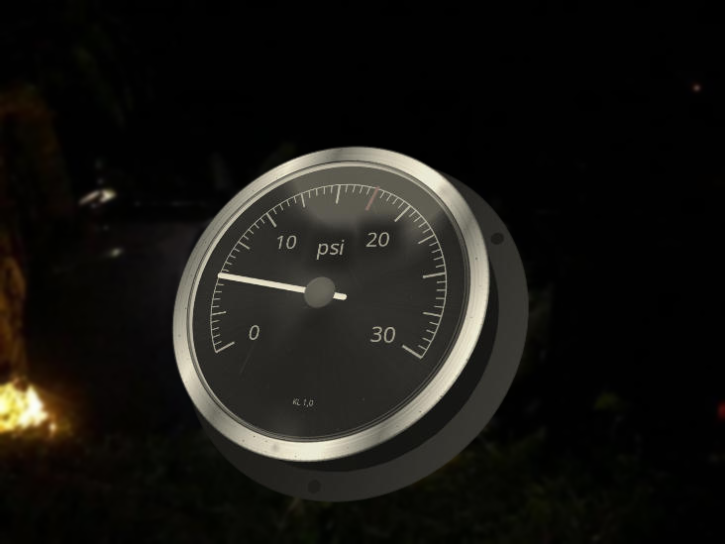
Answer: 5
